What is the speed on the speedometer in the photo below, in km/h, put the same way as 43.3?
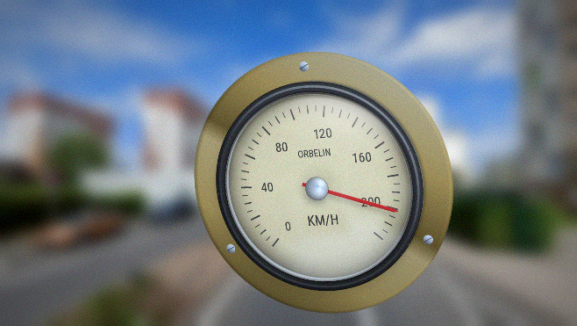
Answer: 200
